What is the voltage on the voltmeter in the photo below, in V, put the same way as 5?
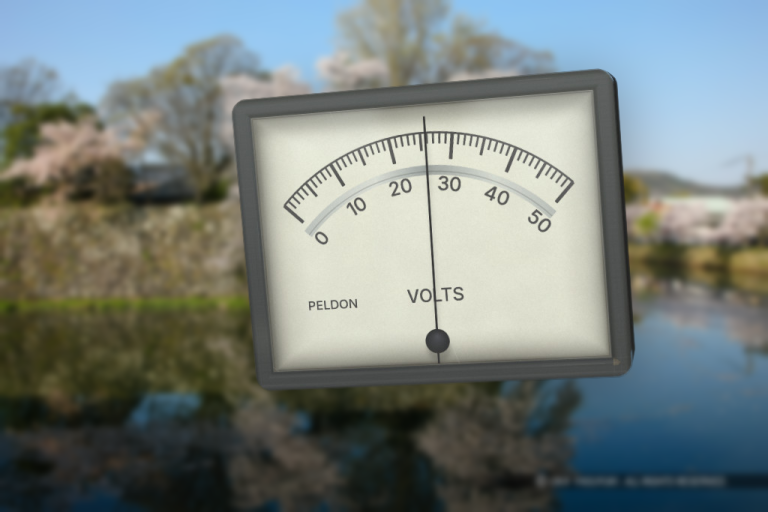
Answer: 26
